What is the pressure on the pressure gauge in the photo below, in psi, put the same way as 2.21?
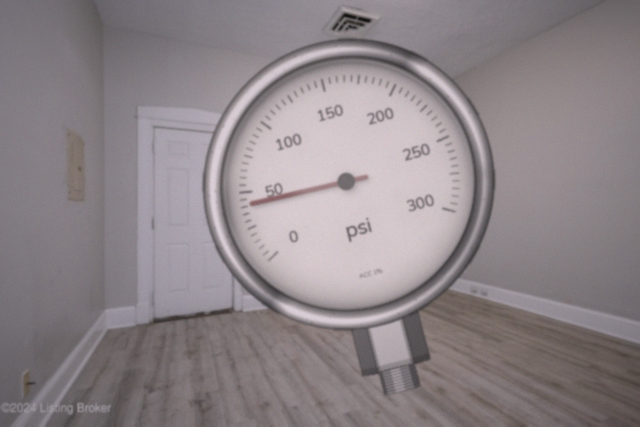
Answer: 40
